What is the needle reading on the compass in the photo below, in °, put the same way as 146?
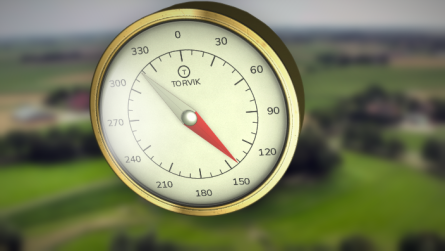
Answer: 140
